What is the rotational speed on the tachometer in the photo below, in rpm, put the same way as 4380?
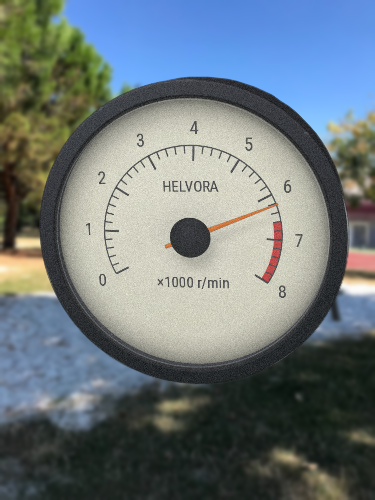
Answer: 6200
